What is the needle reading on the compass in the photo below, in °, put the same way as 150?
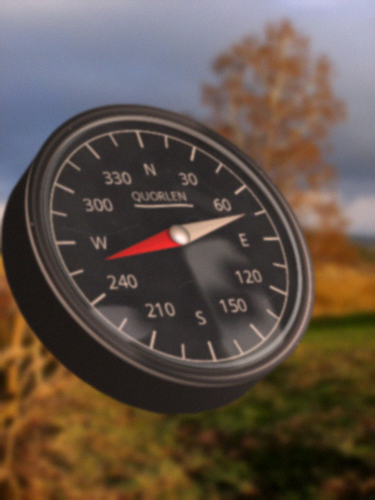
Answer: 255
